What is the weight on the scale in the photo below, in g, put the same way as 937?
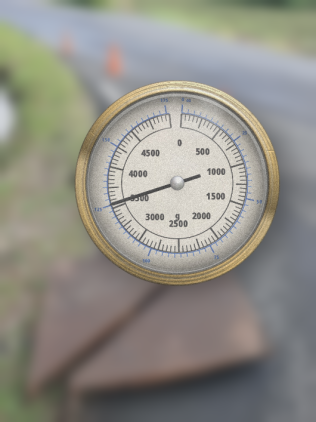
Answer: 3550
